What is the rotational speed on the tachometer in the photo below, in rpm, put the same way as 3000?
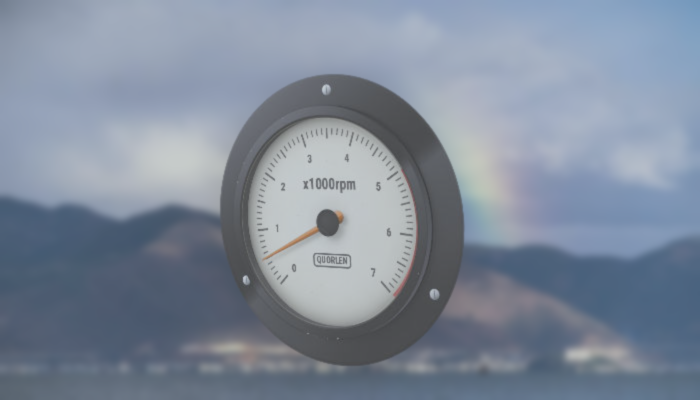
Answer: 500
